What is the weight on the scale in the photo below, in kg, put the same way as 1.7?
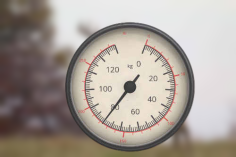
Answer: 80
